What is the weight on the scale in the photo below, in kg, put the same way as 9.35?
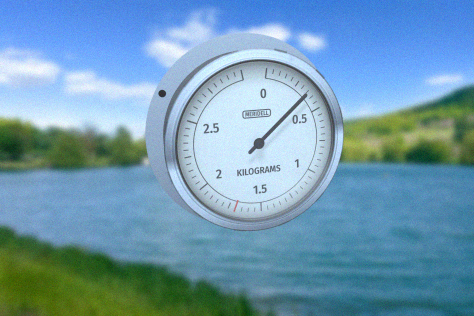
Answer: 0.35
